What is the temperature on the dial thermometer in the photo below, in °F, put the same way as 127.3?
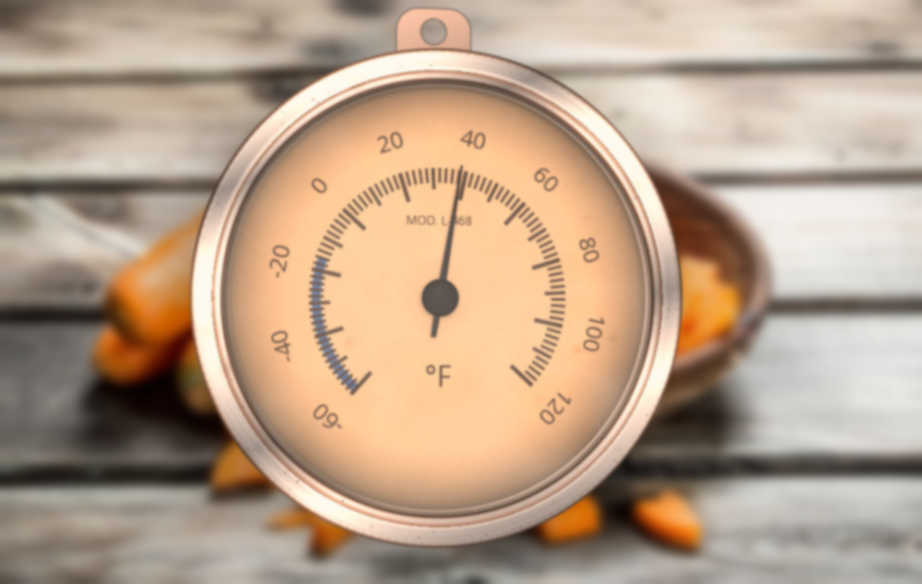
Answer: 38
